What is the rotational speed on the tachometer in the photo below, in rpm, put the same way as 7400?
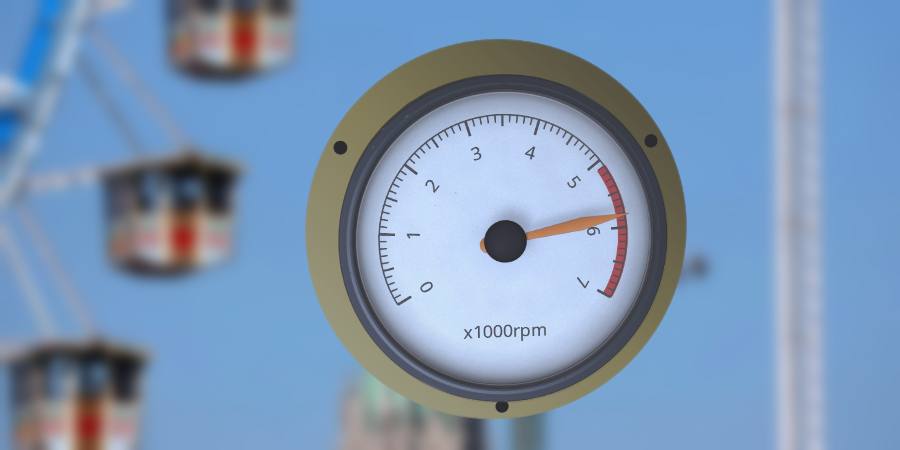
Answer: 5800
